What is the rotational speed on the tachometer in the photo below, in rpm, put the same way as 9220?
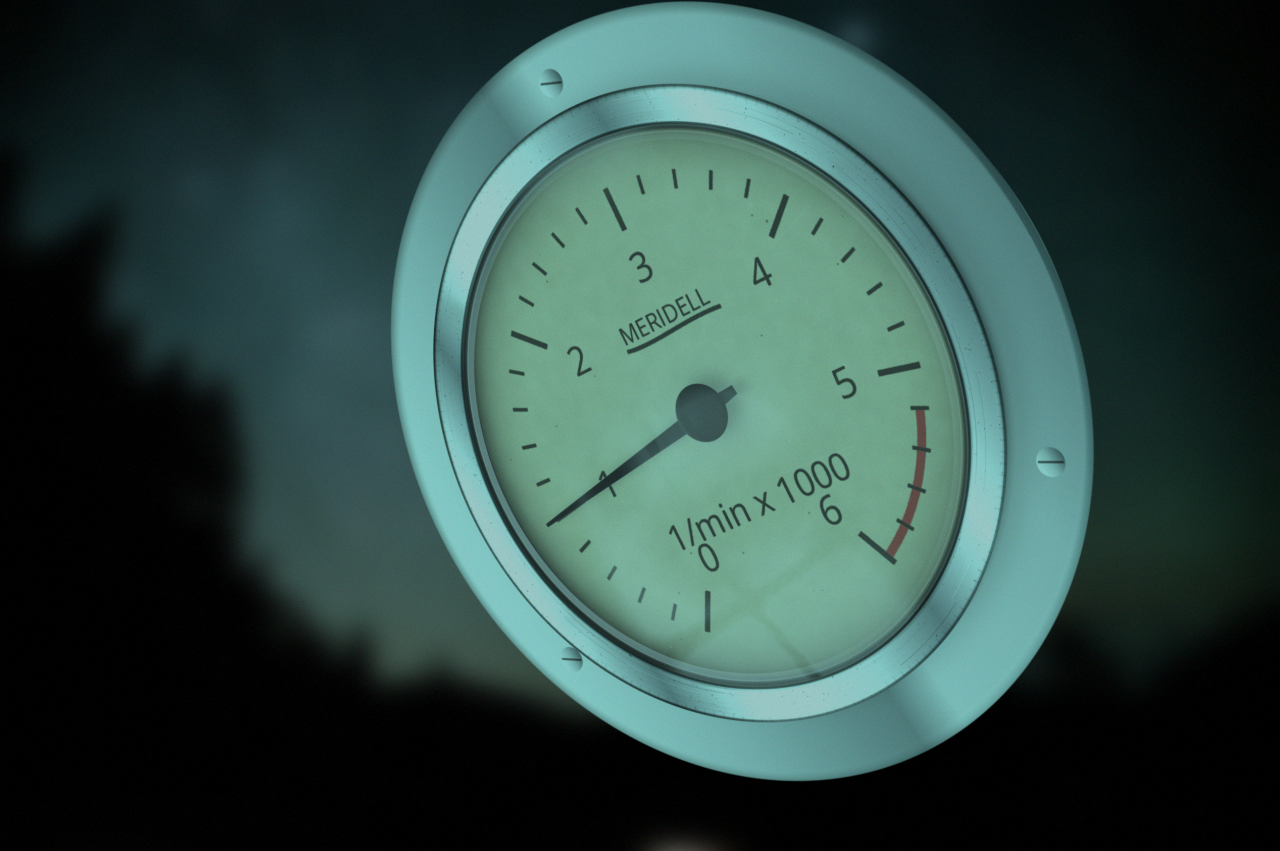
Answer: 1000
